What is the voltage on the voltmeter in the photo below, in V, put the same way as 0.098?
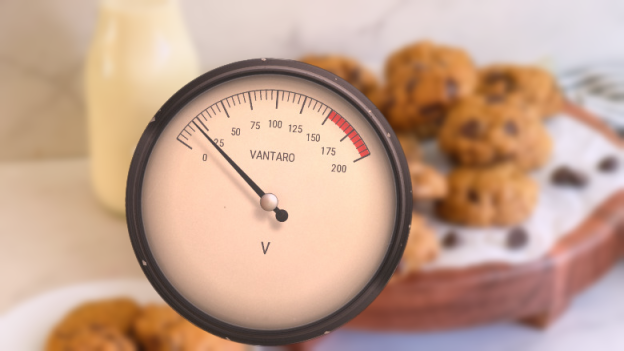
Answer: 20
